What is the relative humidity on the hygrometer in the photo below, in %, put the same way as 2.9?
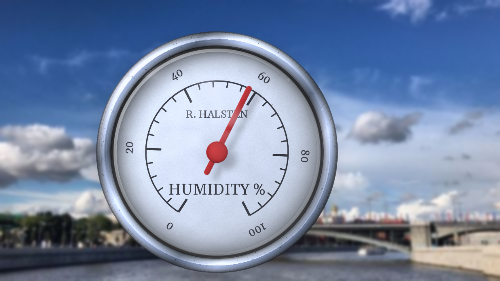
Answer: 58
